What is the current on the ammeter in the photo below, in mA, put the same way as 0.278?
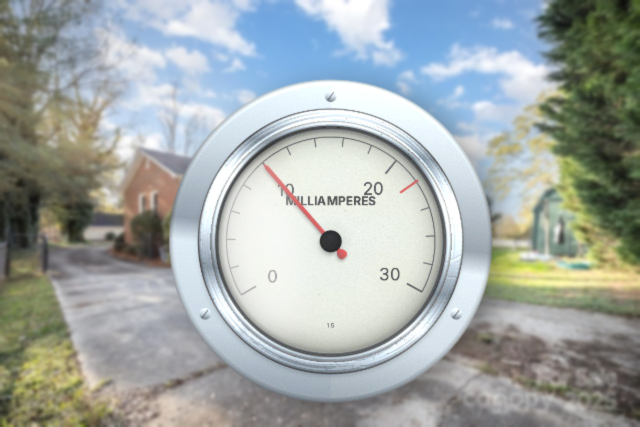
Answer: 10
